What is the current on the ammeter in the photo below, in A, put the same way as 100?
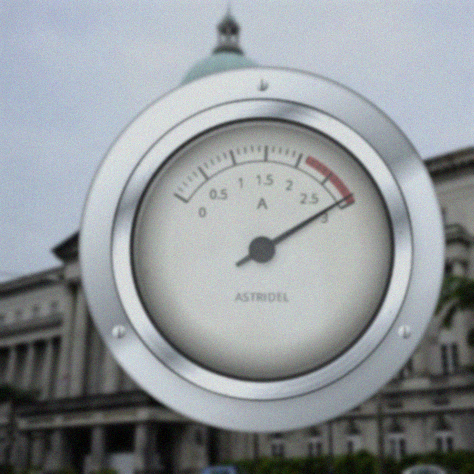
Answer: 2.9
